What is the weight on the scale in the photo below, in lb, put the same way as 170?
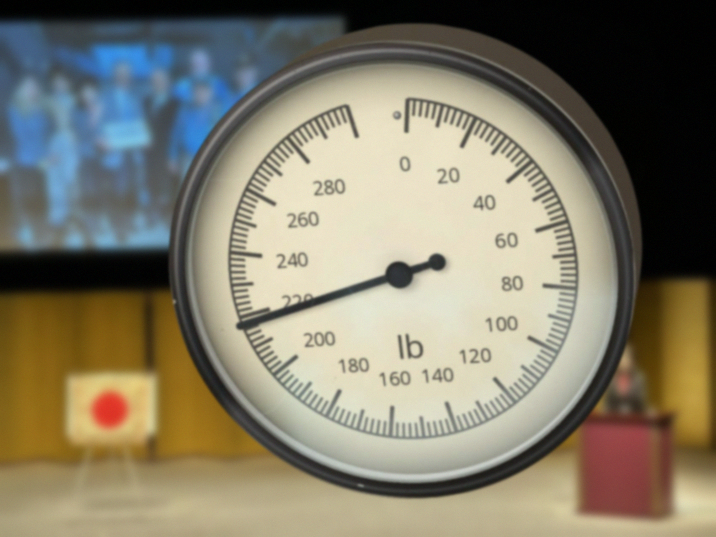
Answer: 218
